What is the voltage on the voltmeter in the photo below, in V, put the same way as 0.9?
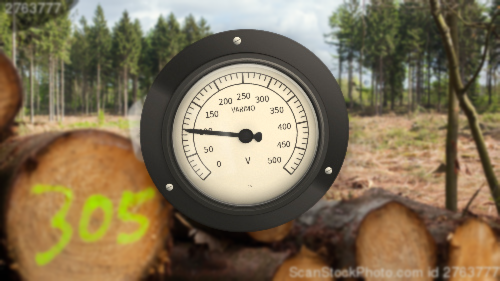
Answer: 100
